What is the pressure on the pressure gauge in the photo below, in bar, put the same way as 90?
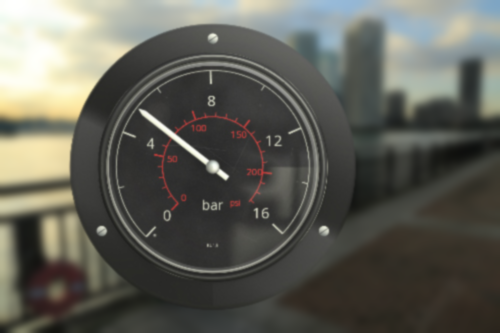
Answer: 5
